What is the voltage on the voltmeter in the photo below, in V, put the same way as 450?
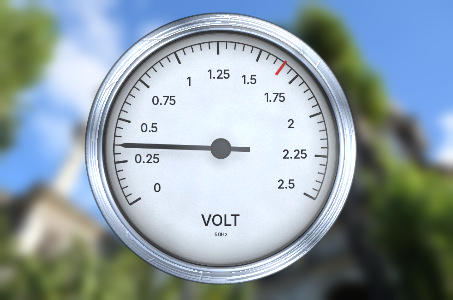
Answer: 0.35
